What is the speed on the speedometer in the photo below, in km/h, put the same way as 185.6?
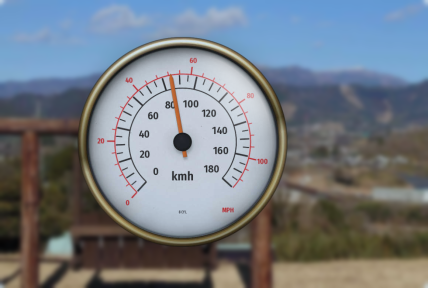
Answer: 85
